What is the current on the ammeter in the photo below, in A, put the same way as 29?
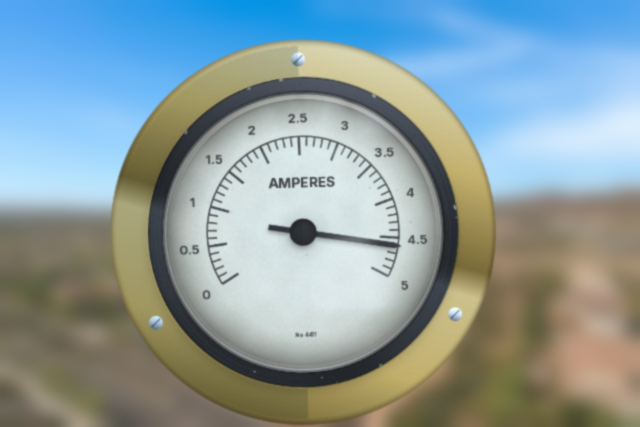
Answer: 4.6
